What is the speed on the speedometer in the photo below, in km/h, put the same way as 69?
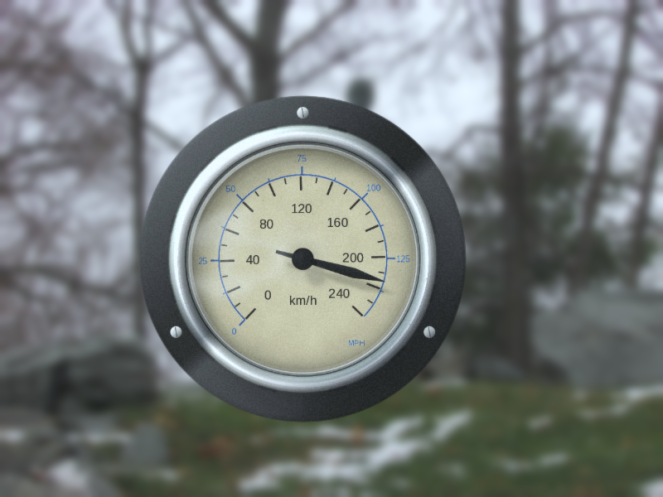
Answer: 215
